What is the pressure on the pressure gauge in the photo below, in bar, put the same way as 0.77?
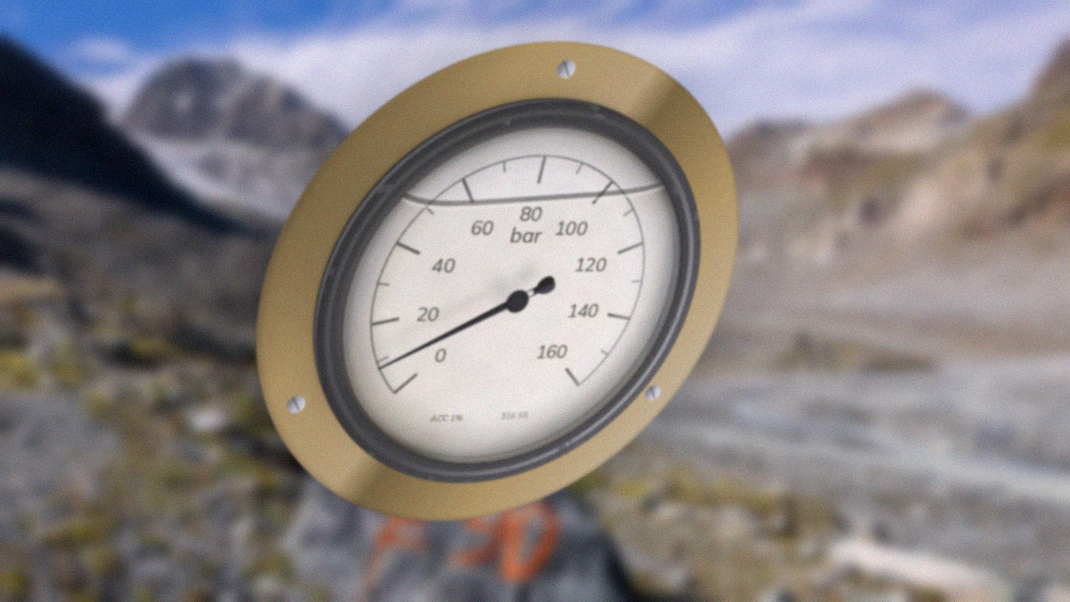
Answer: 10
